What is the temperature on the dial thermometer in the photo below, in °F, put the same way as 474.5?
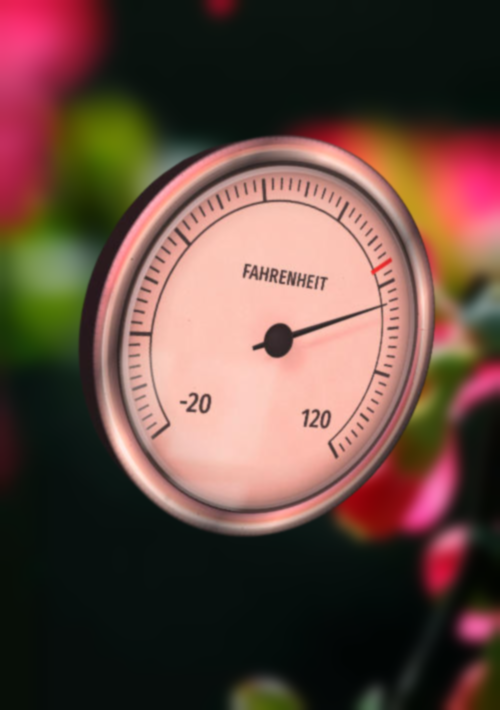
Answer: 84
